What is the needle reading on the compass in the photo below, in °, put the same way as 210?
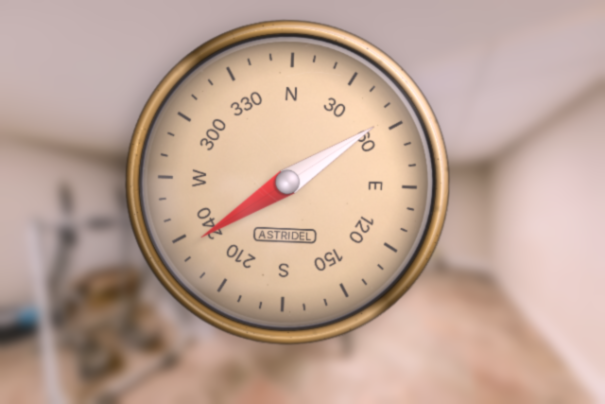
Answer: 235
